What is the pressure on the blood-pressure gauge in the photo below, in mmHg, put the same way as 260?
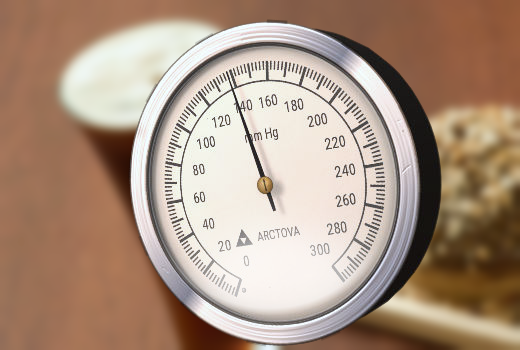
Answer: 140
